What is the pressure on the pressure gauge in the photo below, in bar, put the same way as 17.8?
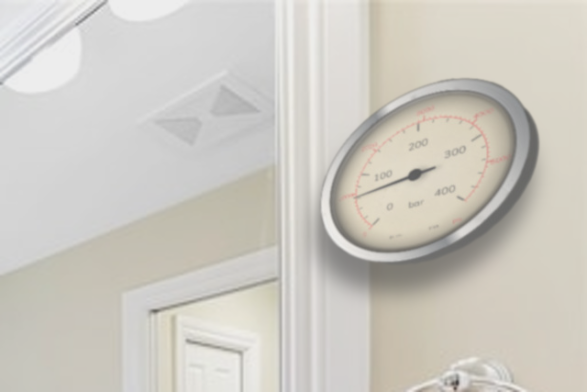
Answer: 60
